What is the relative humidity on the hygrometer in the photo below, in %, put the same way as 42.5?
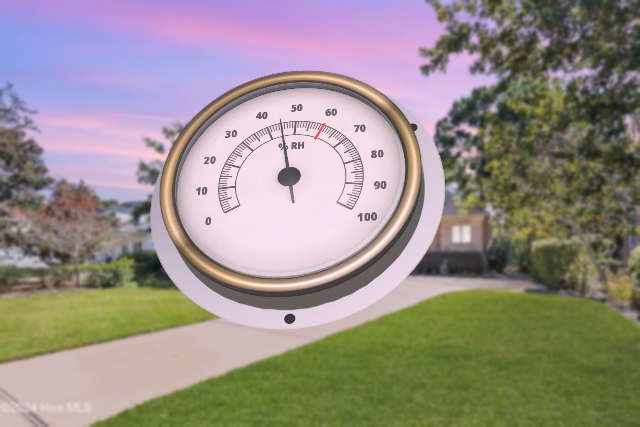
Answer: 45
